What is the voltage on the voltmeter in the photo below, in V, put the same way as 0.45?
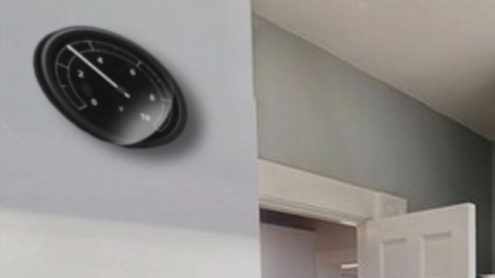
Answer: 3
